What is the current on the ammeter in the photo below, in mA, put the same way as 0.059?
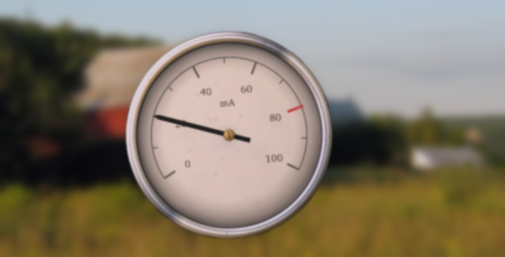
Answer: 20
